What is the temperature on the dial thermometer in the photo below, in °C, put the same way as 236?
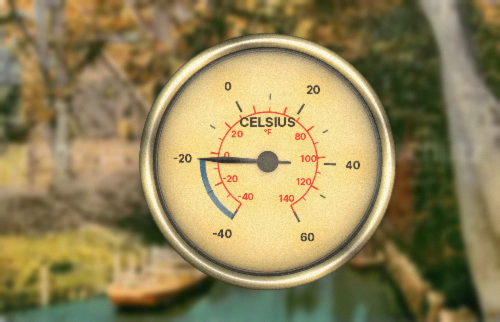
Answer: -20
